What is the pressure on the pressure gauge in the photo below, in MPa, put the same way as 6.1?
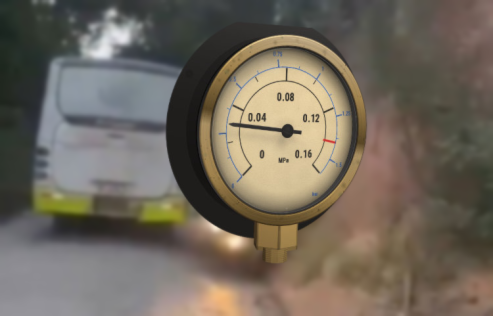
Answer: 0.03
